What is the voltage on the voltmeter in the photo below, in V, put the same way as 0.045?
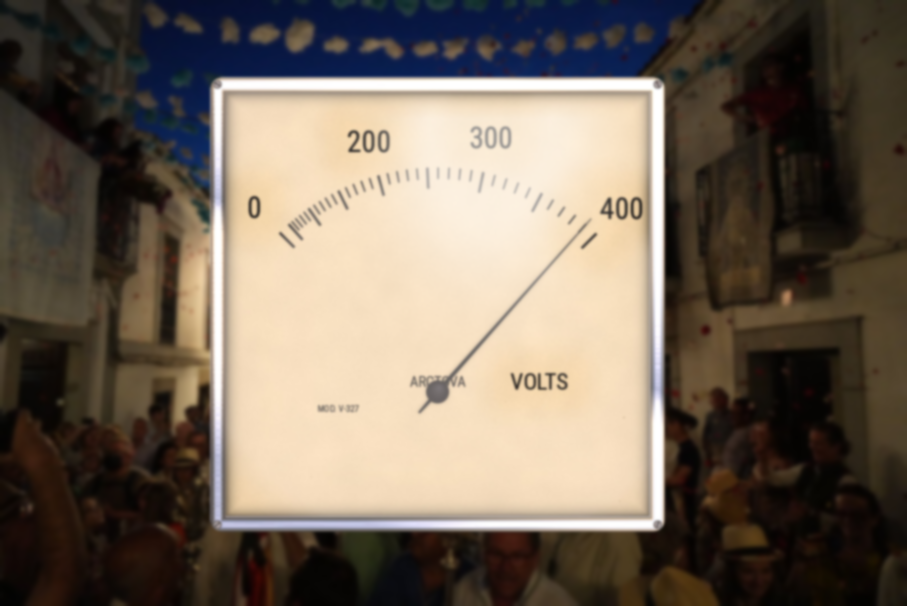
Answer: 390
